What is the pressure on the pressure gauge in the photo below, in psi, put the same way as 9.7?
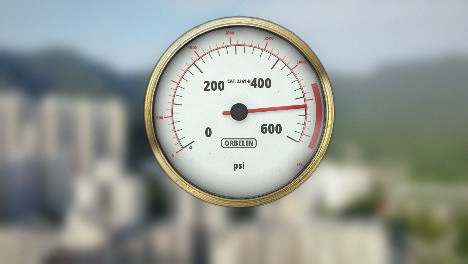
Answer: 520
